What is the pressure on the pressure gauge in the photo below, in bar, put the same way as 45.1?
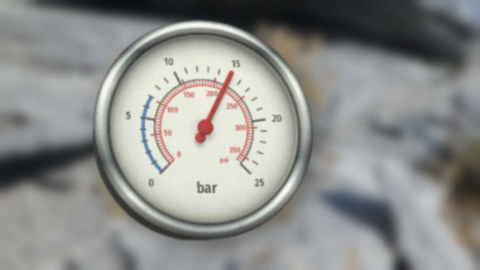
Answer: 15
